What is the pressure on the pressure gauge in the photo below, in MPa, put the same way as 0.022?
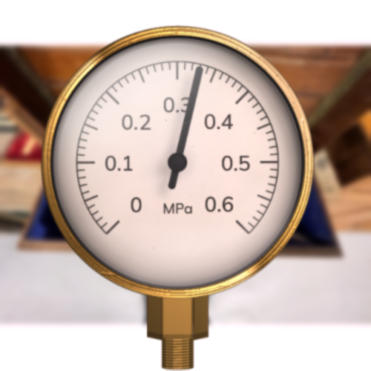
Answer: 0.33
